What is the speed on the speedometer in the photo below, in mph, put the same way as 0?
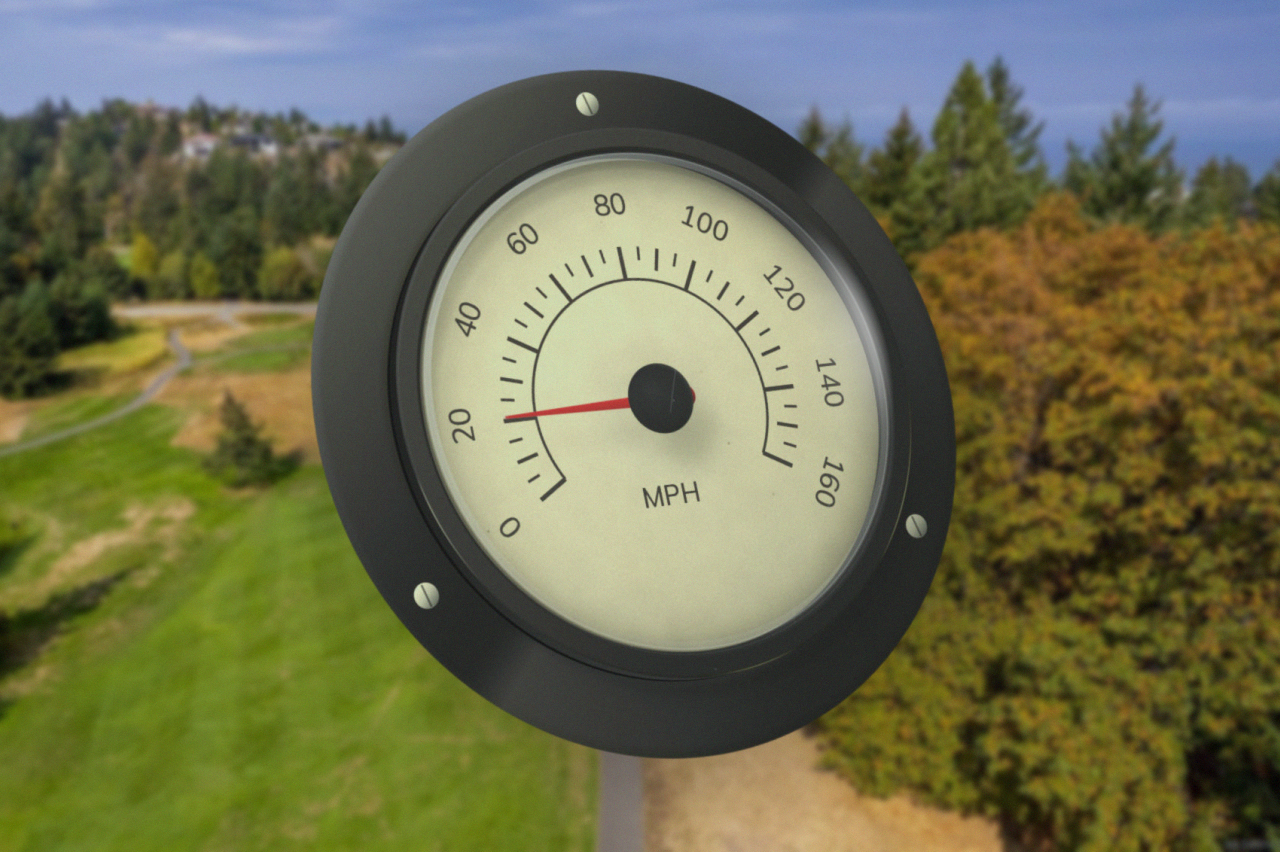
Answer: 20
